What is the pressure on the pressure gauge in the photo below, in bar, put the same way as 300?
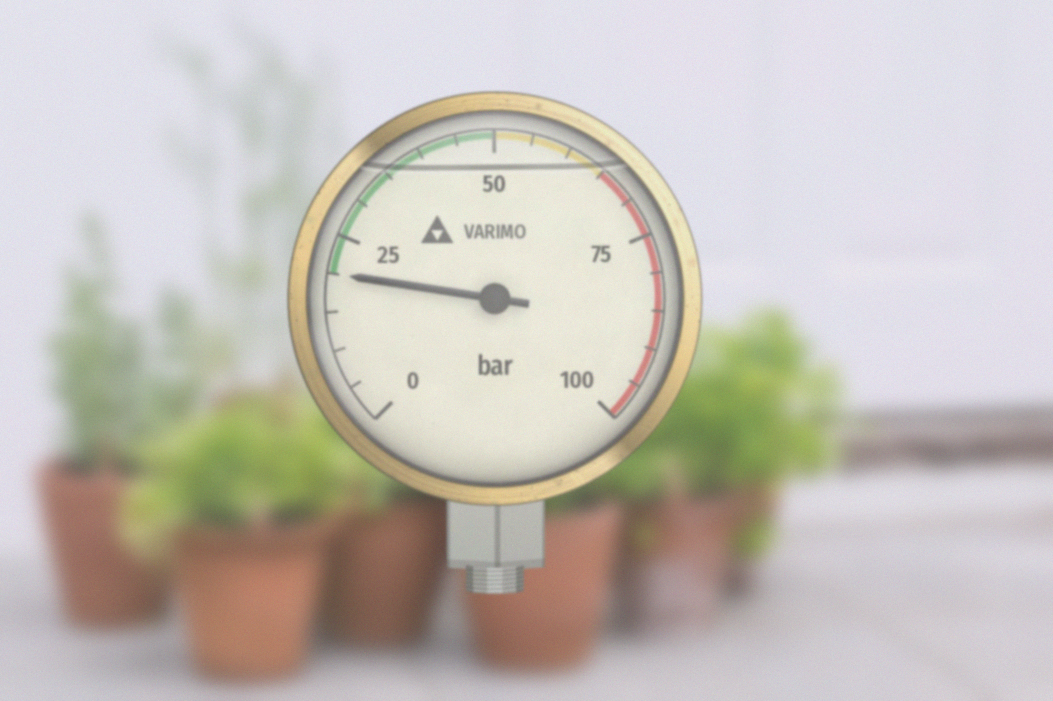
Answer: 20
